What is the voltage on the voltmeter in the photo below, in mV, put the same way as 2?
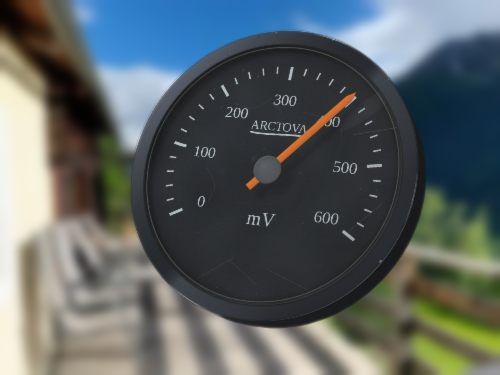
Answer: 400
